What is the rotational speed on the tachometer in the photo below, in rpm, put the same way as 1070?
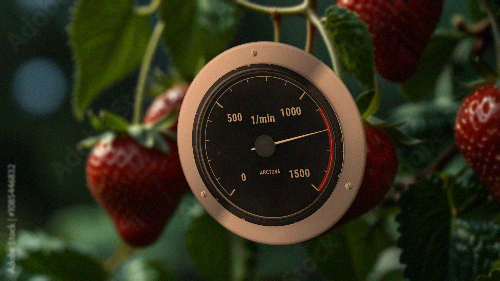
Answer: 1200
